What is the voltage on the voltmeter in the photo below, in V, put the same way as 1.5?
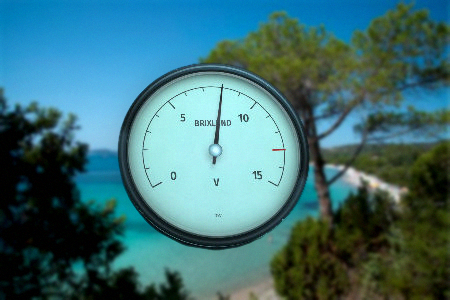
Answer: 8
